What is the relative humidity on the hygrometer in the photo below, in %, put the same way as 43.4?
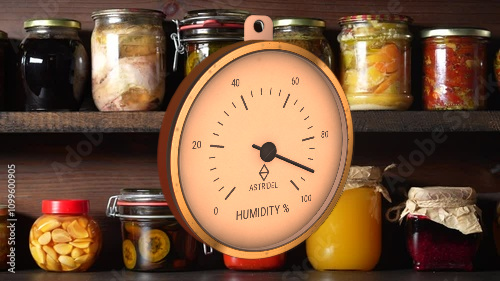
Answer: 92
